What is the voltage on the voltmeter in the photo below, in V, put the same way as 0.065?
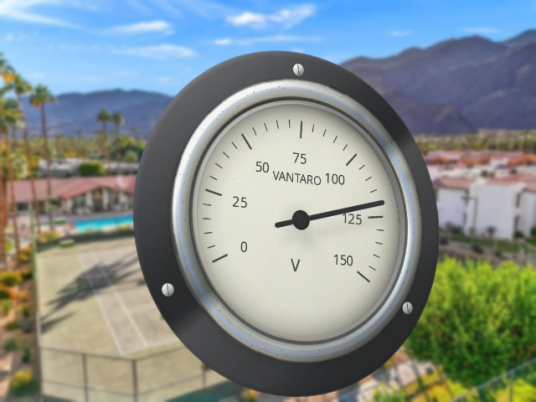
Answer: 120
